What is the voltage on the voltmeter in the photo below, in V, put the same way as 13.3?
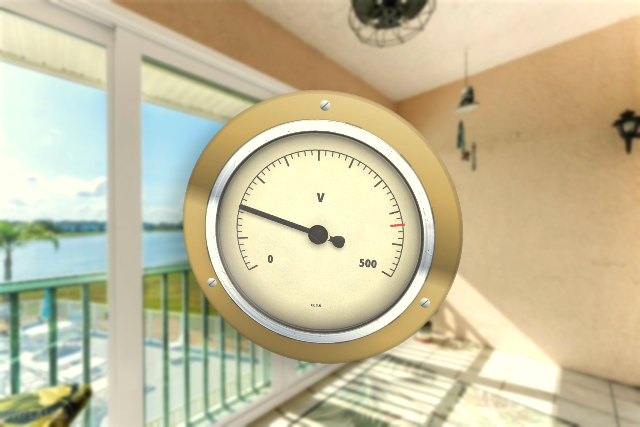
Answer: 100
